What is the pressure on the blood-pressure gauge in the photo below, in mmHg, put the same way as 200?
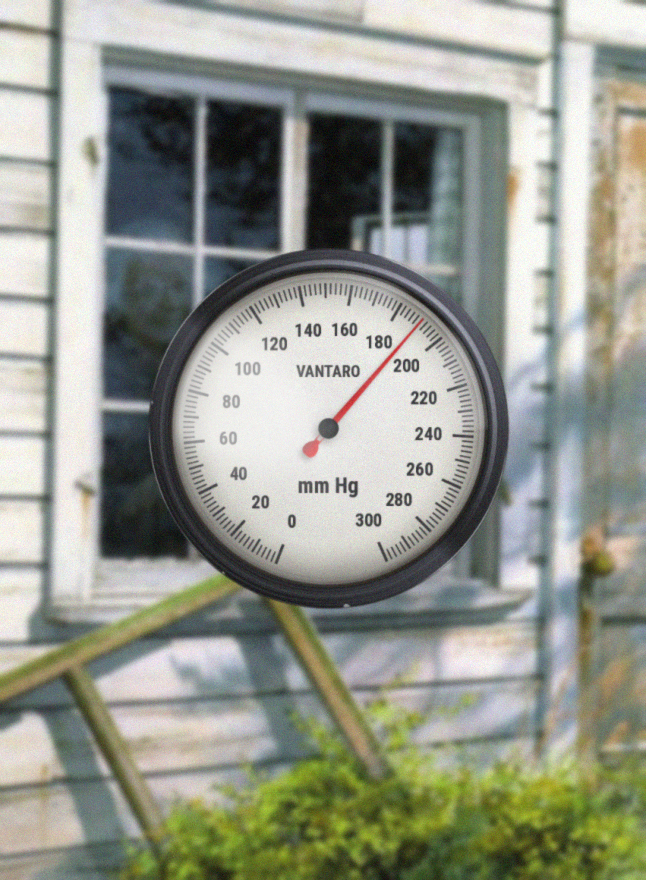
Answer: 190
